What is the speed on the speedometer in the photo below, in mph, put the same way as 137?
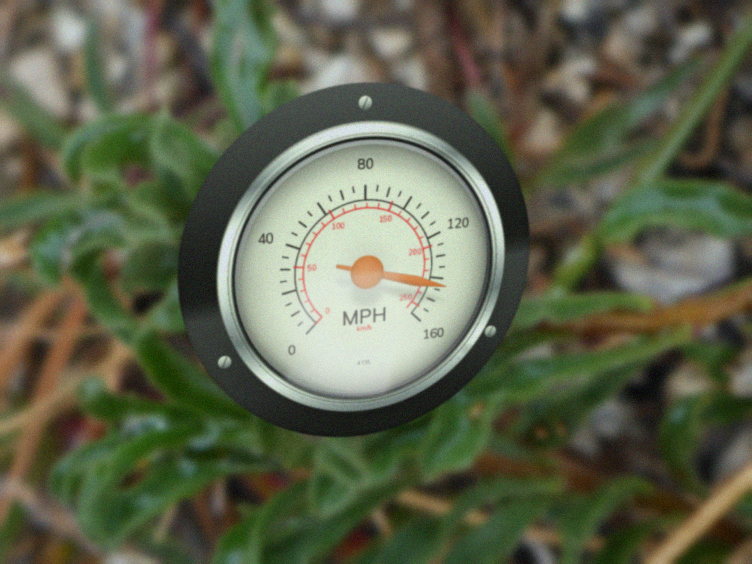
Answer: 142.5
